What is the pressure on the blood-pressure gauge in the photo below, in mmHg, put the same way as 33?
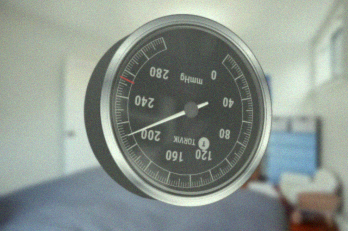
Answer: 210
